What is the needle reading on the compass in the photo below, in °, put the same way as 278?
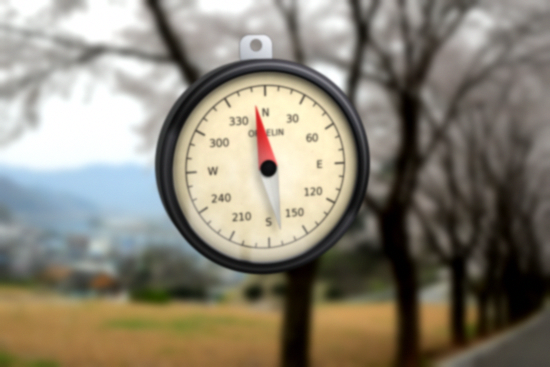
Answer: 350
